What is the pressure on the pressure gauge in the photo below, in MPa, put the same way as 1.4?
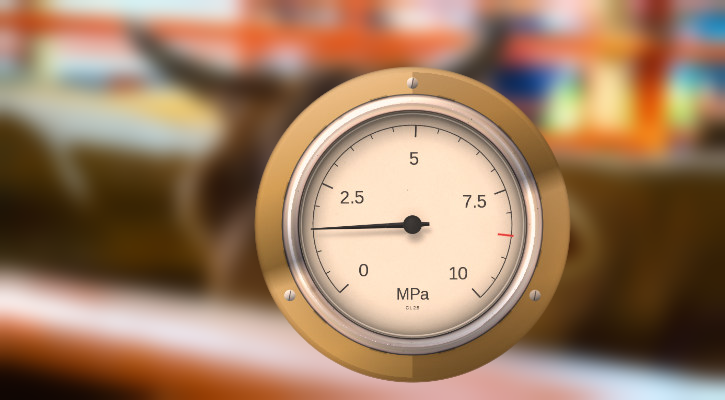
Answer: 1.5
